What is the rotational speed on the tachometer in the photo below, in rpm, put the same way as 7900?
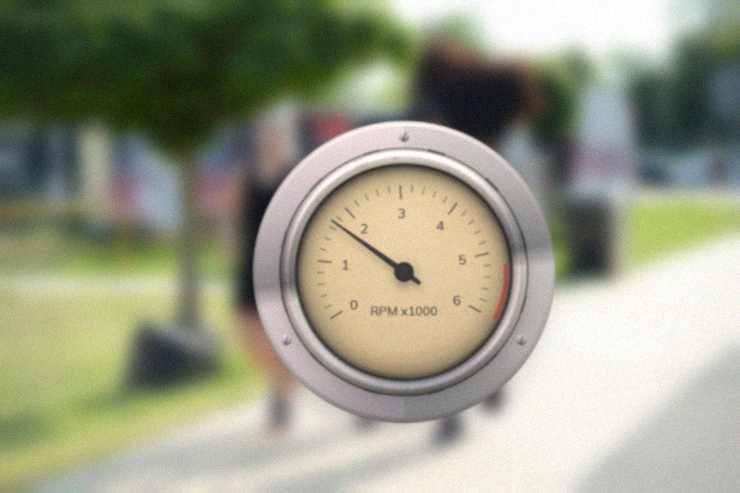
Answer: 1700
